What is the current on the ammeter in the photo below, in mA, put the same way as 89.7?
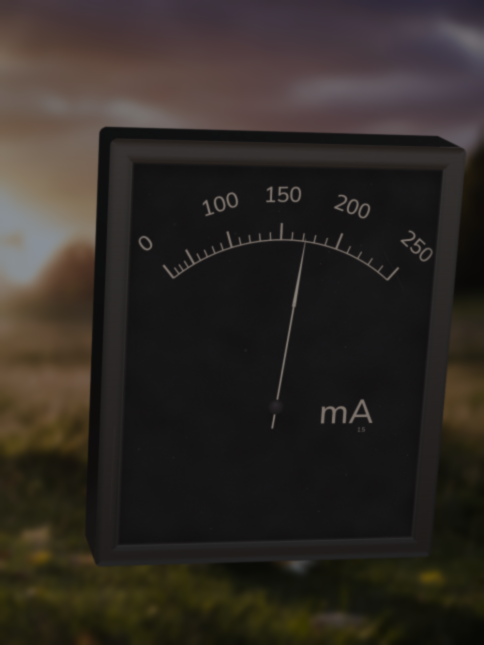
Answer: 170
